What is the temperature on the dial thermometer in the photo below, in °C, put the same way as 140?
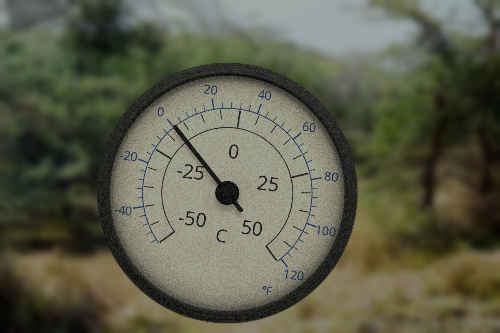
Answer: -17.5
